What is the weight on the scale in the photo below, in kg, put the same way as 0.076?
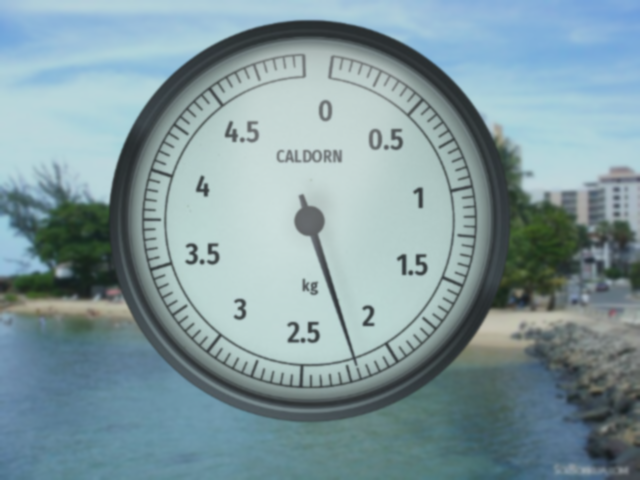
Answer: 2.2
